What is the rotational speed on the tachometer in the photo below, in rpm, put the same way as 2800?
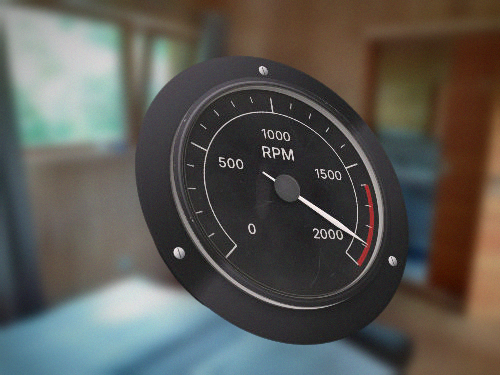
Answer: 1900
